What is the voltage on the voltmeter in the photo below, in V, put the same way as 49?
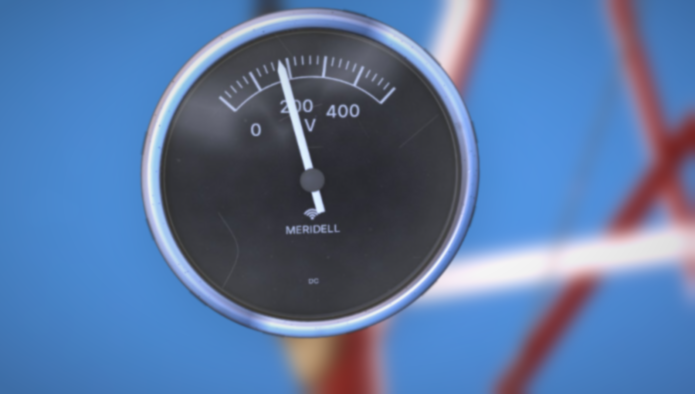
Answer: 180
